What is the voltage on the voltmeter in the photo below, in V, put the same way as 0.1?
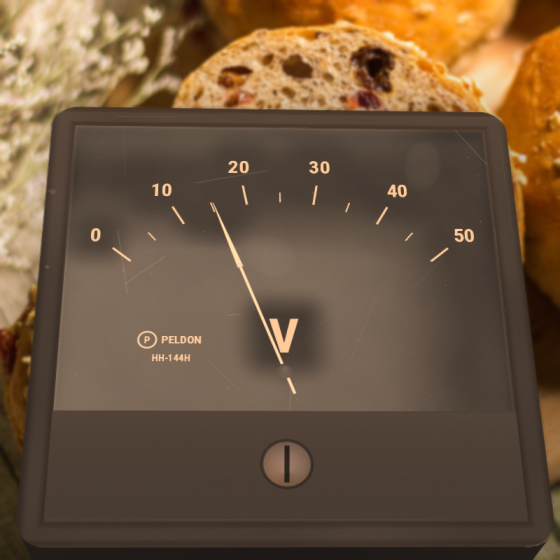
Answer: 15
